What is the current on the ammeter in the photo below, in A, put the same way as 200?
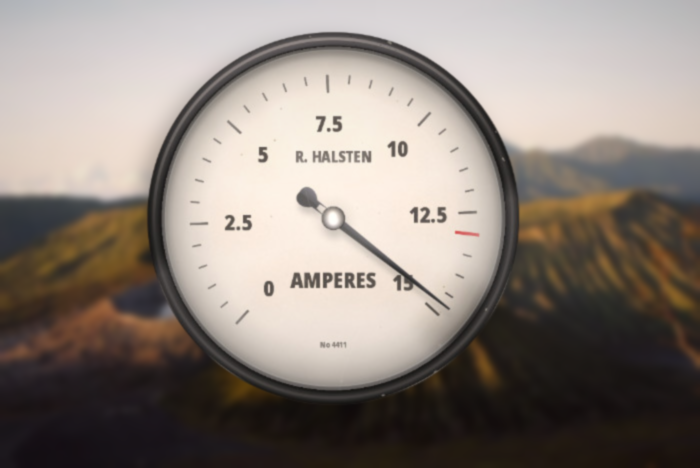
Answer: 14.75
